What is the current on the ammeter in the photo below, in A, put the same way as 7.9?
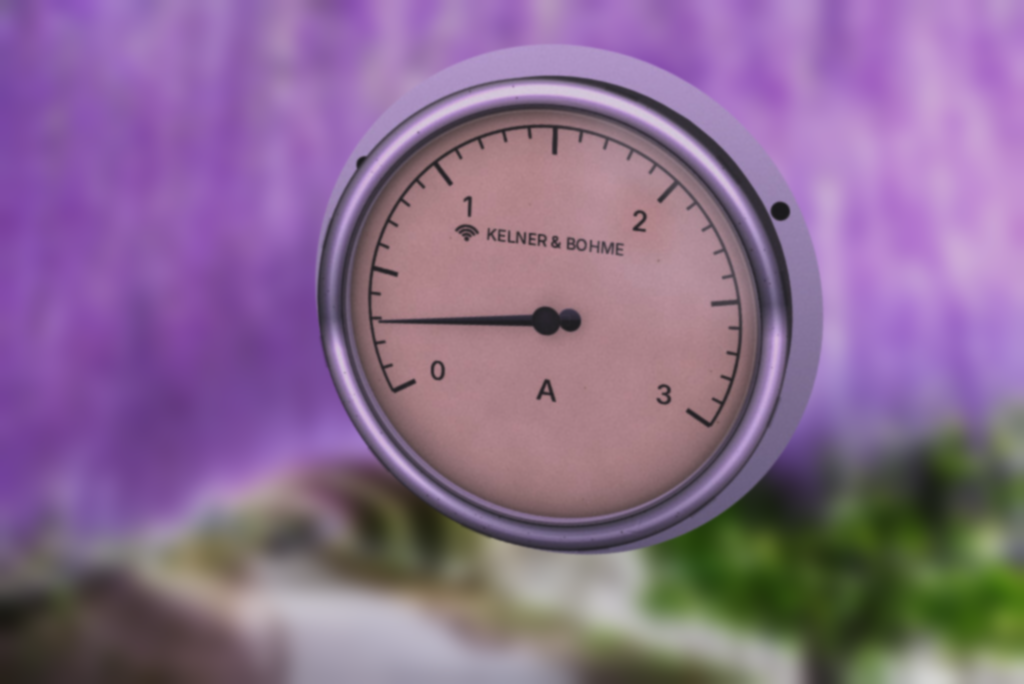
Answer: 0.3
